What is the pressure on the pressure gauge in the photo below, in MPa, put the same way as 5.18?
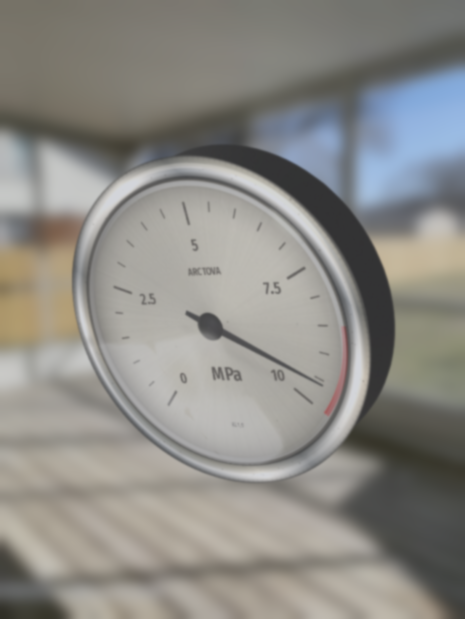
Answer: 9.5
